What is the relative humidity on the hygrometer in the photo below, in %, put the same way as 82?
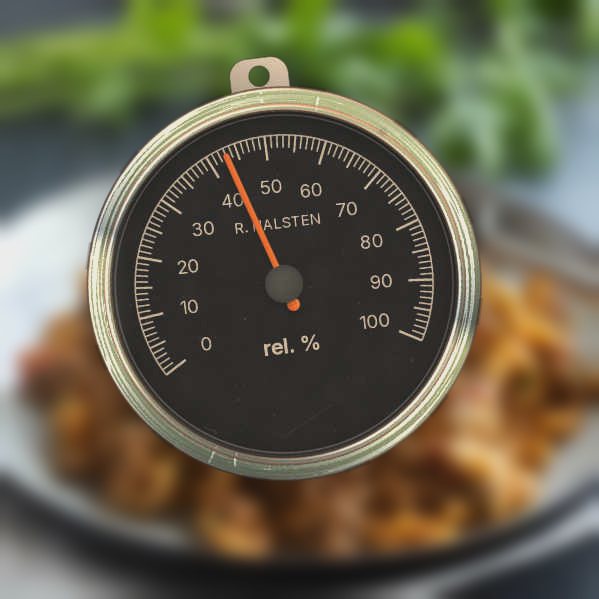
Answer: 43
